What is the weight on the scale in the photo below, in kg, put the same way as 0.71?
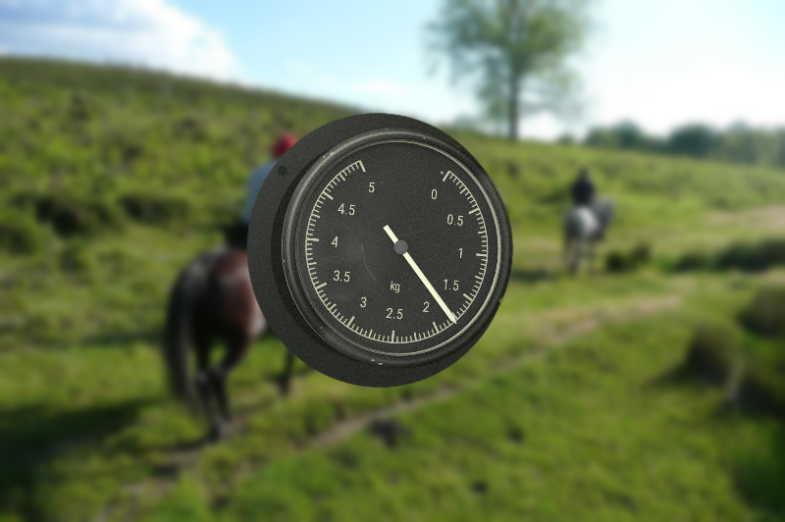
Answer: 1.8
